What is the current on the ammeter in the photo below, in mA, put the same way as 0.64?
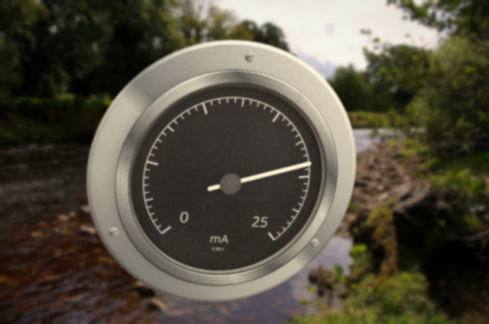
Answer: 19
